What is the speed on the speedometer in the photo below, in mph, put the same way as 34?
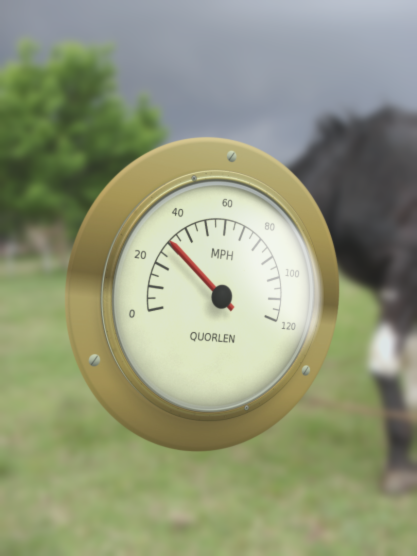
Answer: 30
